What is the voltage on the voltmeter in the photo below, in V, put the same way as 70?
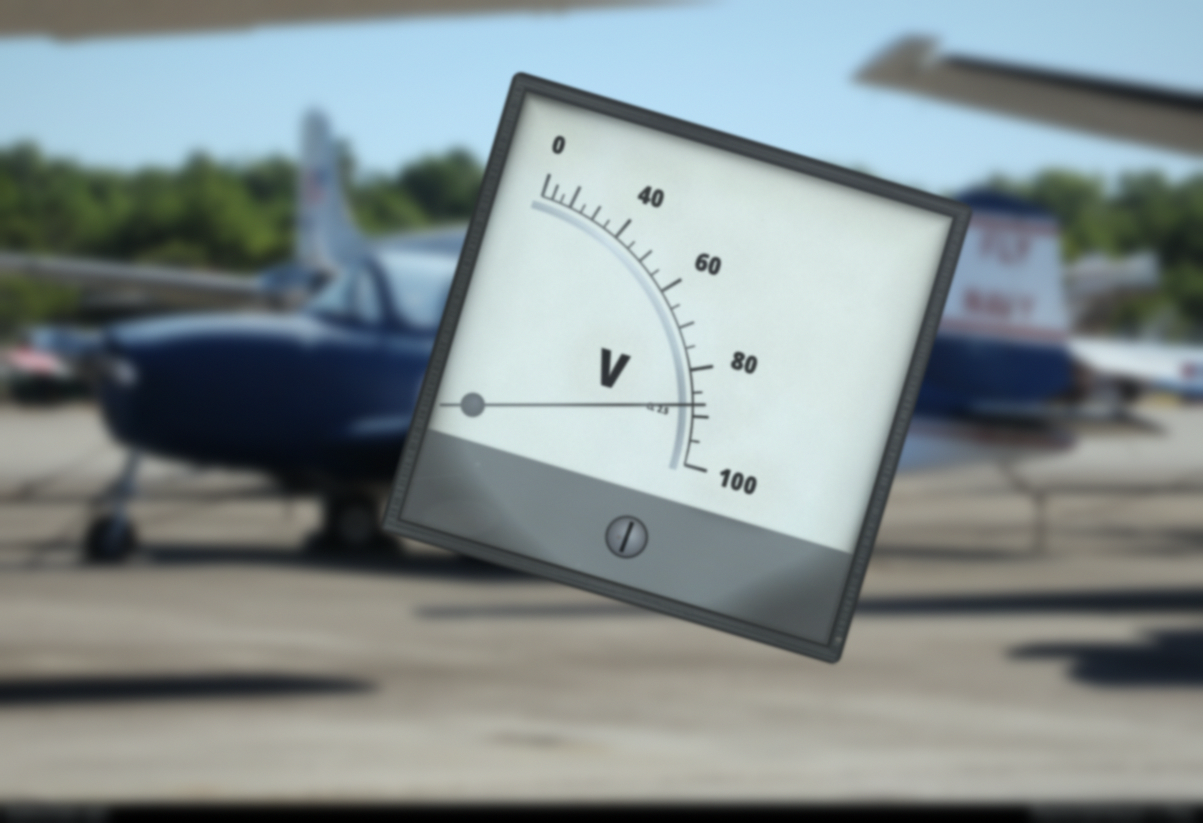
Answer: 87.5
